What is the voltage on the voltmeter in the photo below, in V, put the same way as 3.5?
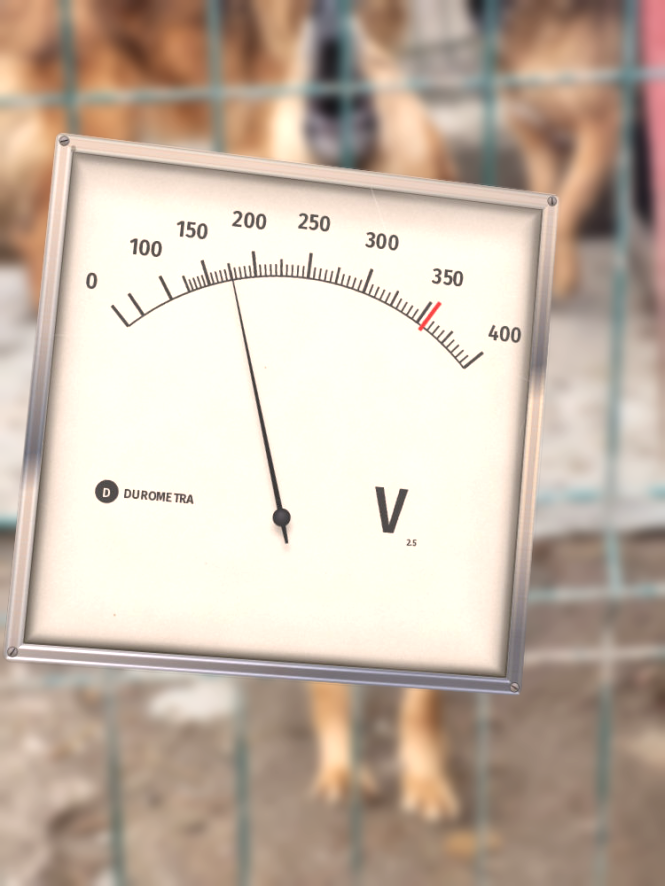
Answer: 175
